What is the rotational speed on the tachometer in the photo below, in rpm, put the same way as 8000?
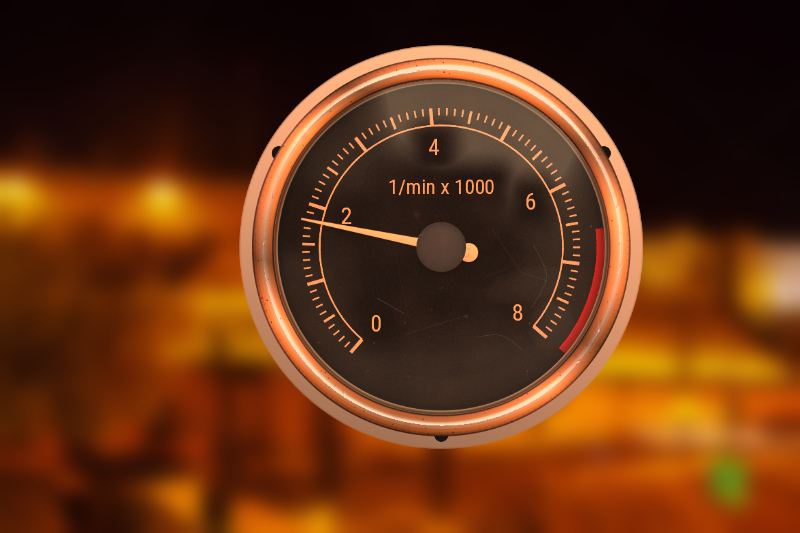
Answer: 1800
